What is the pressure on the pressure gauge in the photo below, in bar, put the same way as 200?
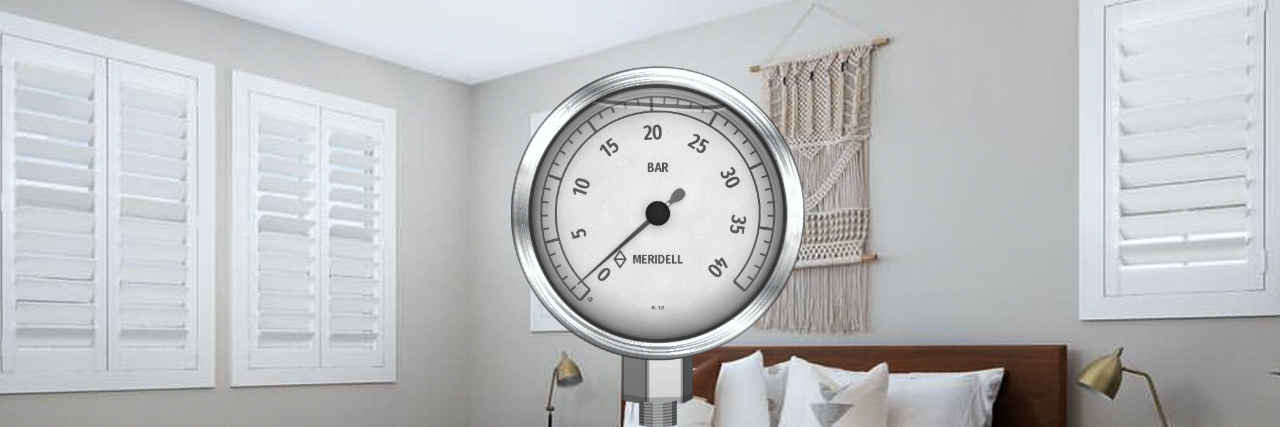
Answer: 1
